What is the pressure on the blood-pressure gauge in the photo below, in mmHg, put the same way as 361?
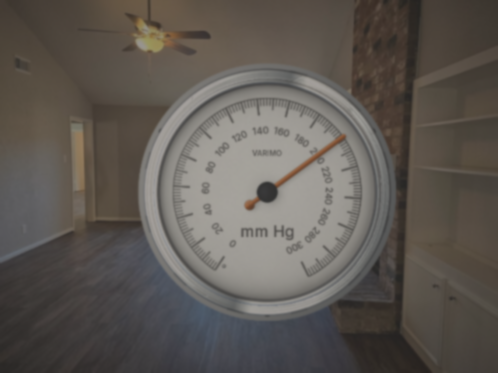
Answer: 200
